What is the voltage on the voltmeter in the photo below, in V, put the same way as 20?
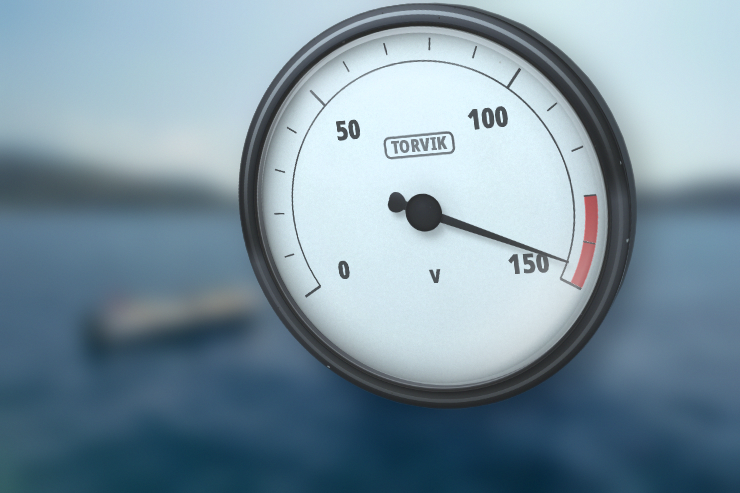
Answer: 145
